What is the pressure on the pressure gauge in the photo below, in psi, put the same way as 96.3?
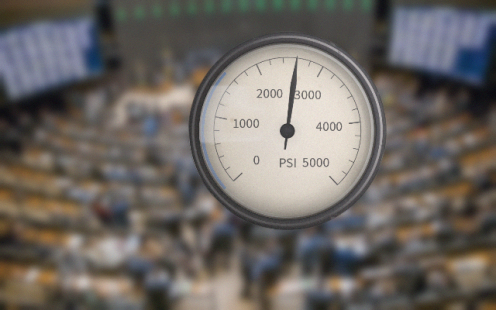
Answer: 2600
